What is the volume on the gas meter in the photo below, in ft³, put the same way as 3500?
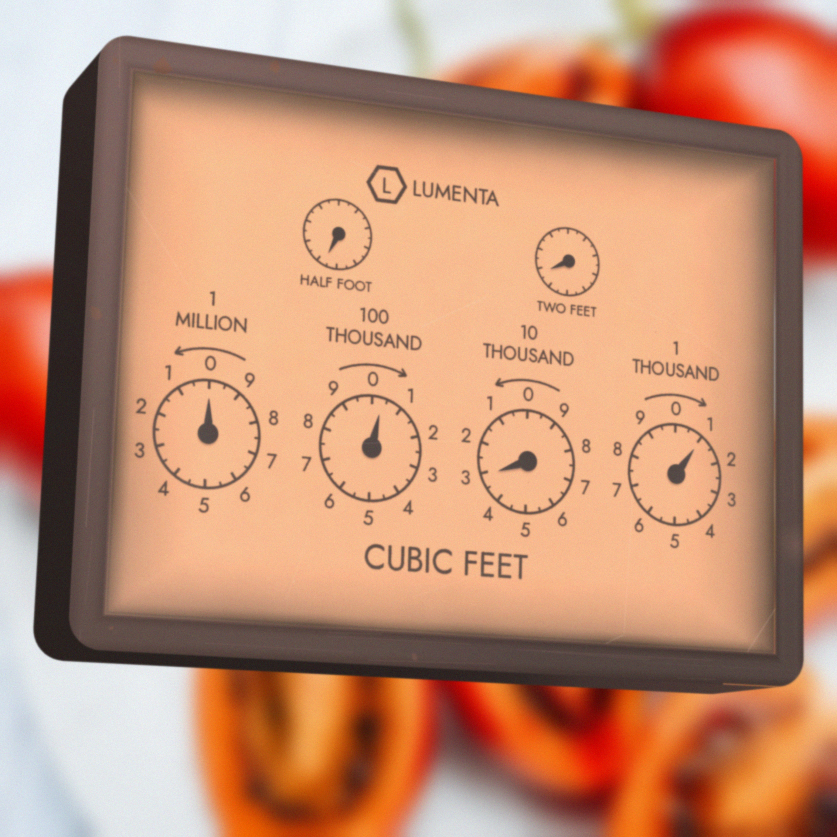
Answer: 3100
